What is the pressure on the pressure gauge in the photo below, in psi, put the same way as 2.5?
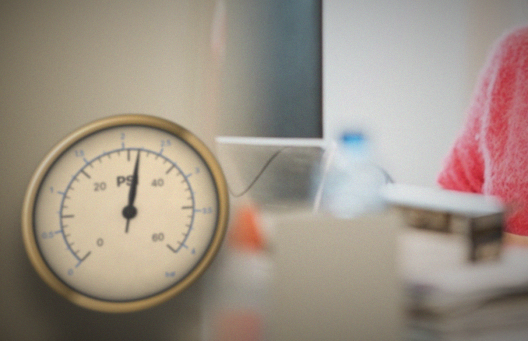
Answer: 32
